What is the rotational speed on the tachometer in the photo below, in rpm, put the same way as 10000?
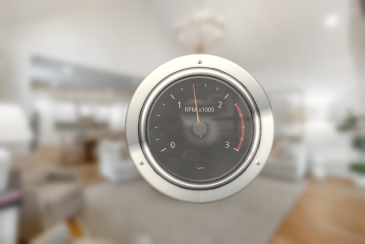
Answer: 1400
